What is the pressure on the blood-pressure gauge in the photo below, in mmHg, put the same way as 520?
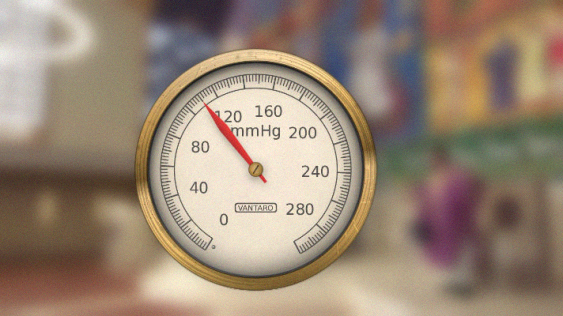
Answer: 110
